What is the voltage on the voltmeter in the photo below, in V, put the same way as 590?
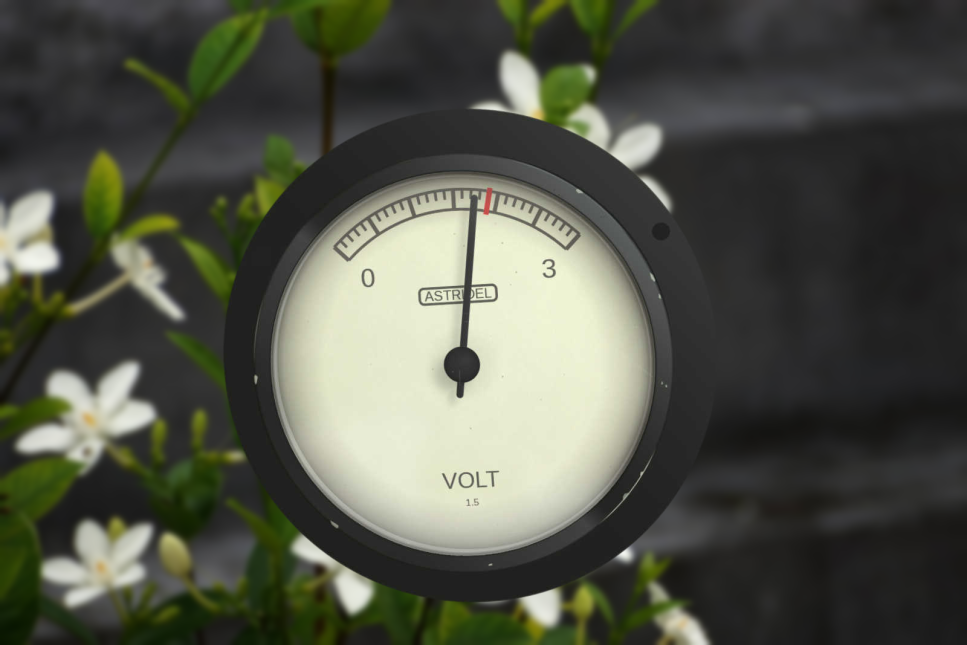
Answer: 1.75
